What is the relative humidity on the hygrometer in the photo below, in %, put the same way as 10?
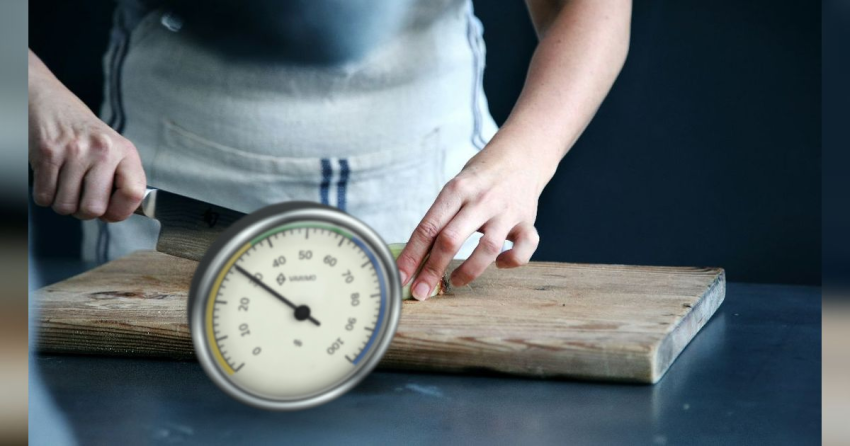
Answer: 30
